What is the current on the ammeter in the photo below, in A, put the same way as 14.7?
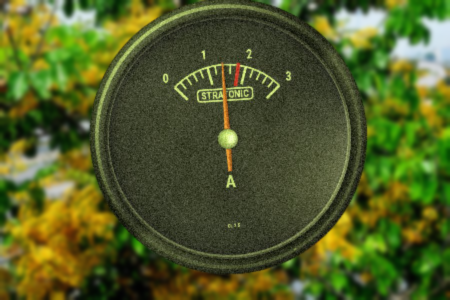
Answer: 1.4
